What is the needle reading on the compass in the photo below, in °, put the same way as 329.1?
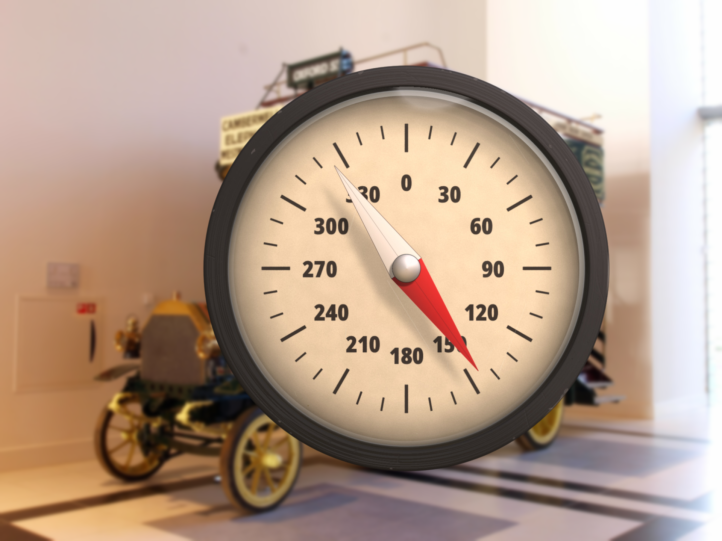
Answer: 145
